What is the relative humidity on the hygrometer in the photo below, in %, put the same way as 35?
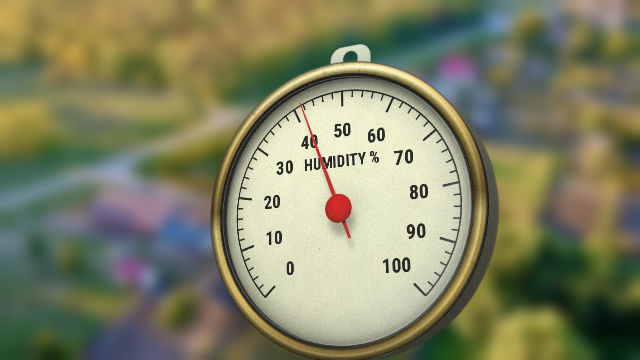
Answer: 42
